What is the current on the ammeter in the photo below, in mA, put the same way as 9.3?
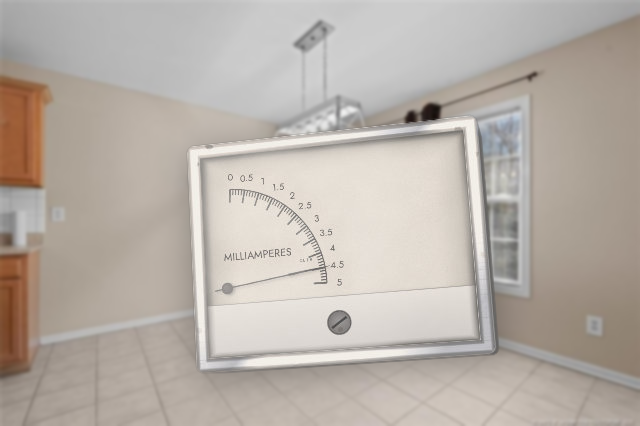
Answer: 4.5
